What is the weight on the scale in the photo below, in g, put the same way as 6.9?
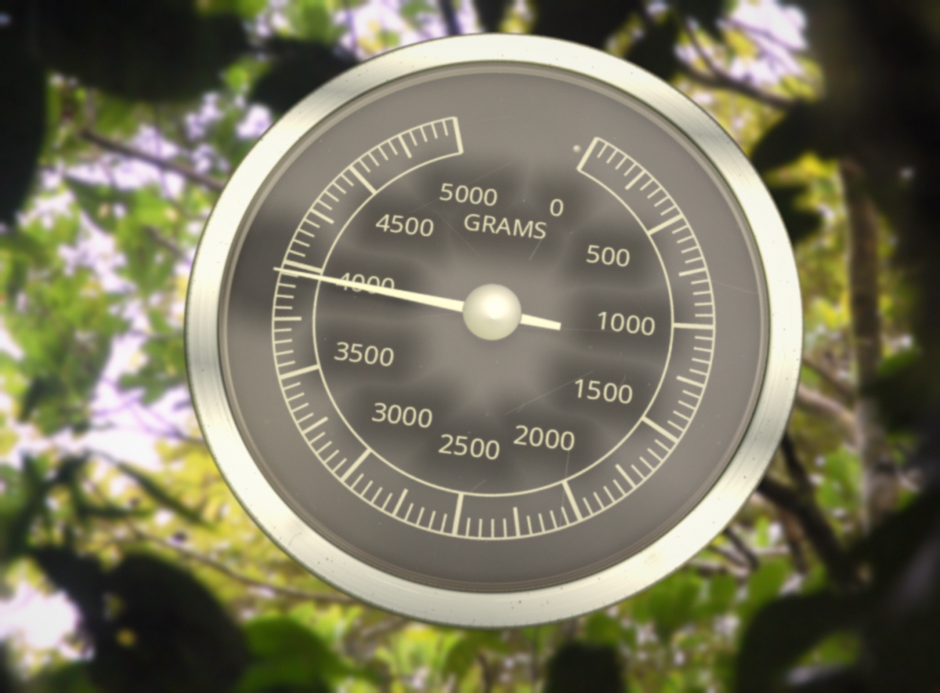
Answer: 3950
